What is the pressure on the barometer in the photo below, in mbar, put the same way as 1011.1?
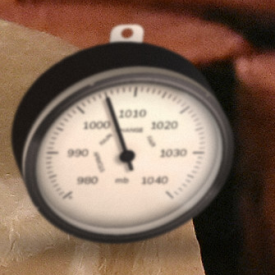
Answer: 1005
